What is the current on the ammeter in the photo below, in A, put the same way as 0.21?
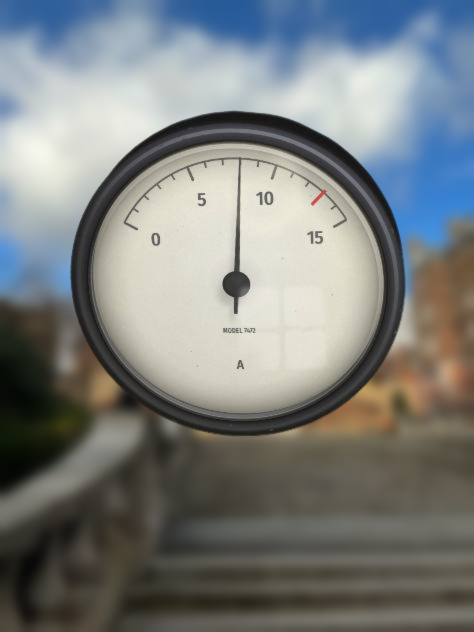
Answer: 8
